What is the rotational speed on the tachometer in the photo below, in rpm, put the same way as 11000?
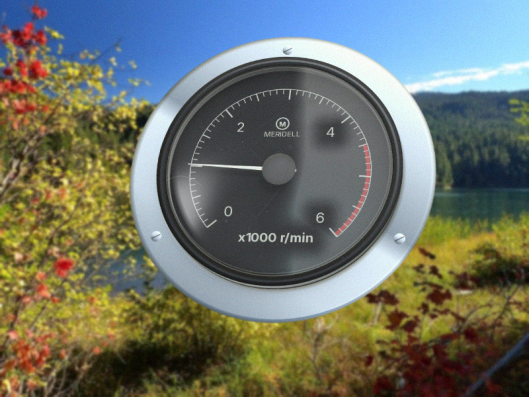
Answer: 1000
